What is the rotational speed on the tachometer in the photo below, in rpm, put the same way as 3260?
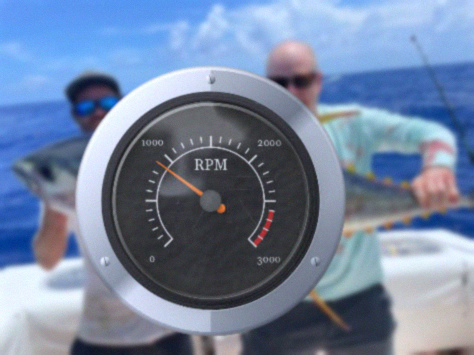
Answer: 900
